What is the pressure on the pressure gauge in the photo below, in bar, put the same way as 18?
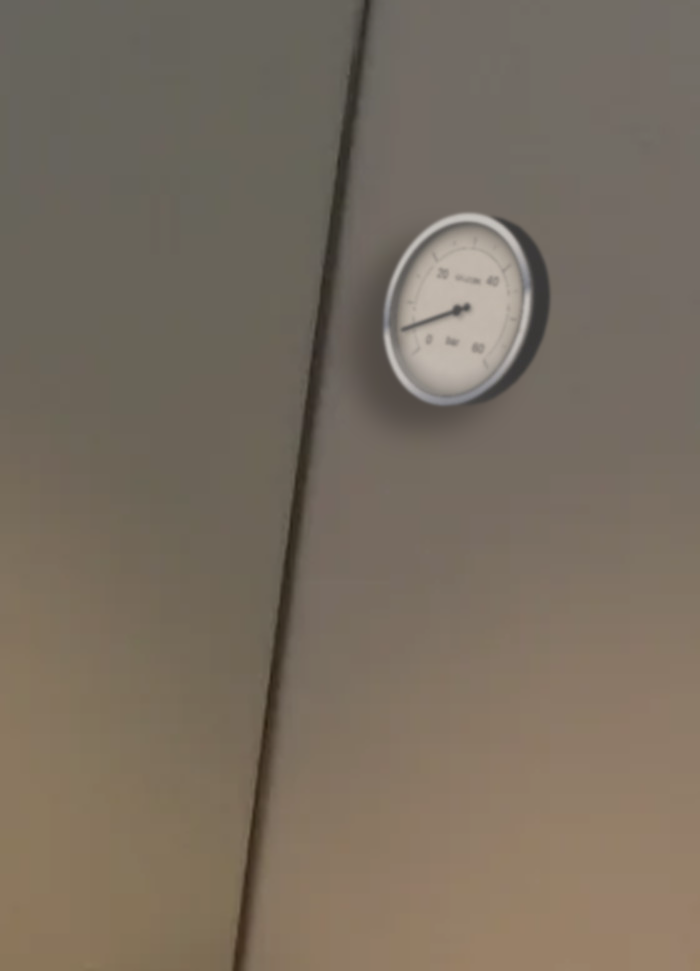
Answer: 5
